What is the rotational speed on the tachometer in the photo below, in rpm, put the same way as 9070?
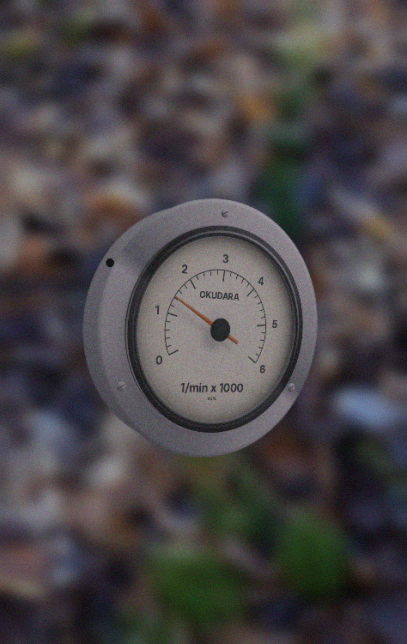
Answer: 1400
